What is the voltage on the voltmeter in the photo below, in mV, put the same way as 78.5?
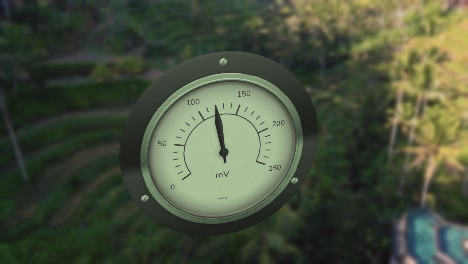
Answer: 120
